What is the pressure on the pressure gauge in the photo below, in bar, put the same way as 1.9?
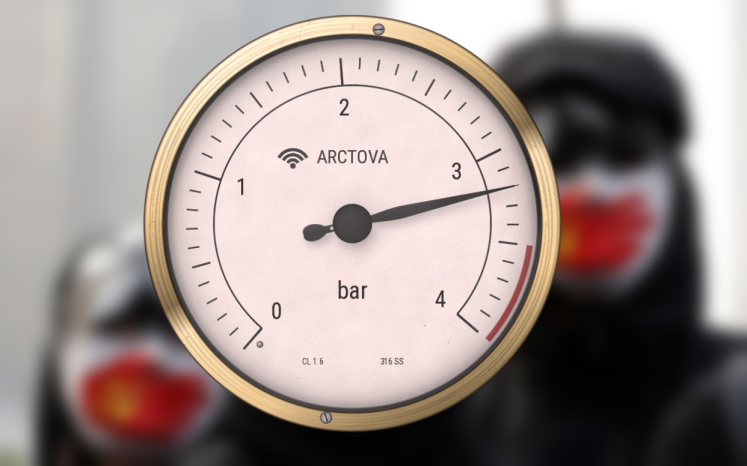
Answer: 3.2
